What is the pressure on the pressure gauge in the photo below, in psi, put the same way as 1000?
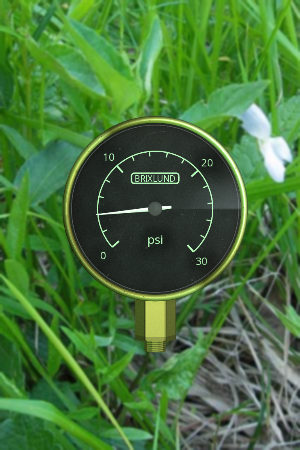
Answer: 4
